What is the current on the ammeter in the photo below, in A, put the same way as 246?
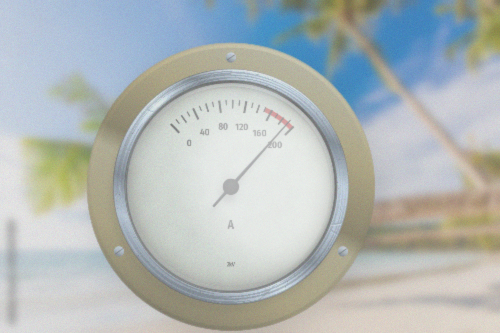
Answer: 190
